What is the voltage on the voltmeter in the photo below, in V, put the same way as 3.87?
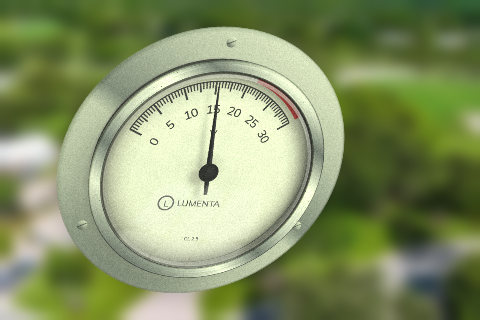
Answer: 15
